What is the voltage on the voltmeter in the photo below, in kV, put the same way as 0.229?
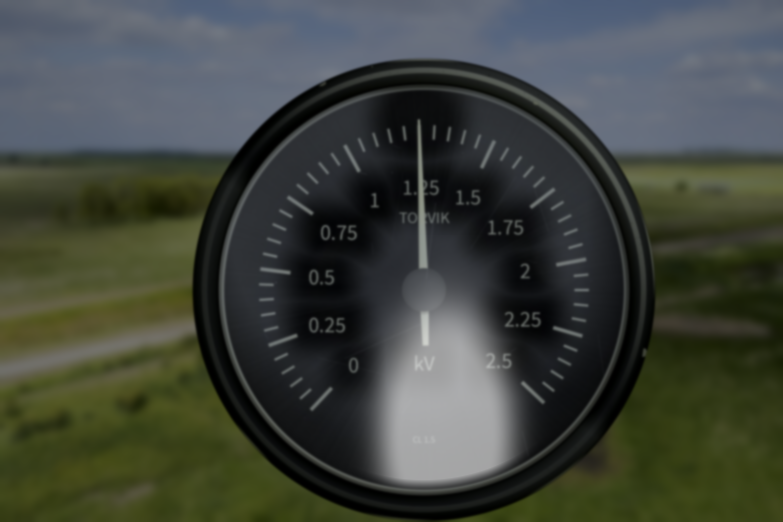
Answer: 1.25
